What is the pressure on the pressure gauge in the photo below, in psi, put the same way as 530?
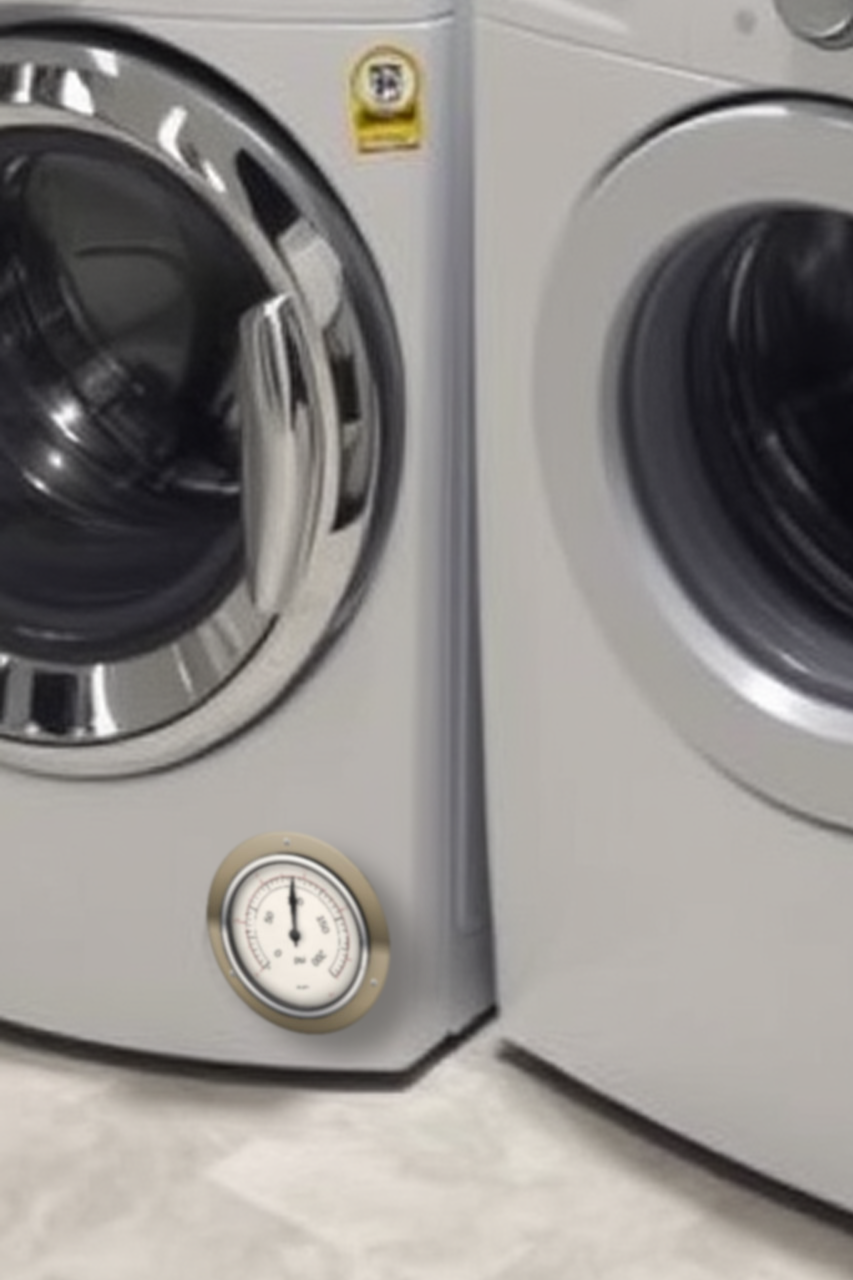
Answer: 100
